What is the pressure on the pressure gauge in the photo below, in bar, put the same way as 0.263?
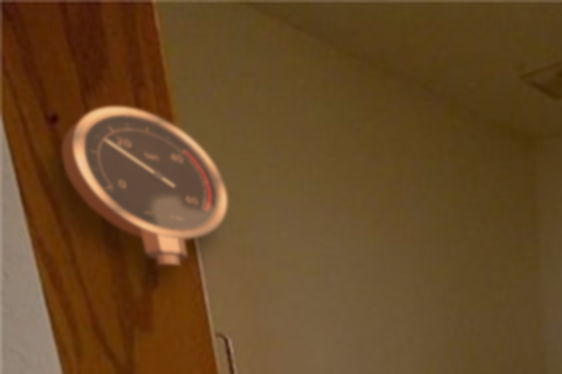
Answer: 15
